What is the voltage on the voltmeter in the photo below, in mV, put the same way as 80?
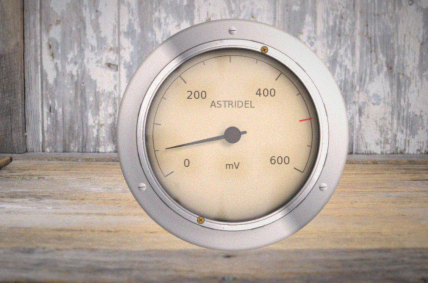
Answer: 50
